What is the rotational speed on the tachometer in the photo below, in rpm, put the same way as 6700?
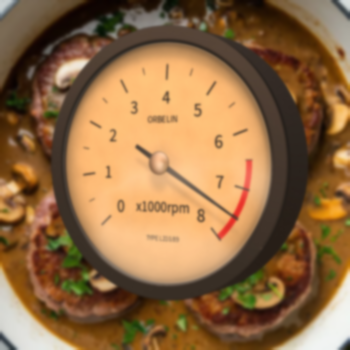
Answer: 7500
